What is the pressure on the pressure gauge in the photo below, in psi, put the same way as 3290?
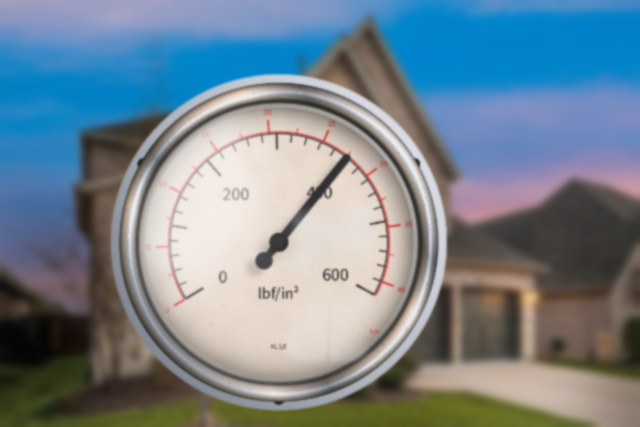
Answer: 400
